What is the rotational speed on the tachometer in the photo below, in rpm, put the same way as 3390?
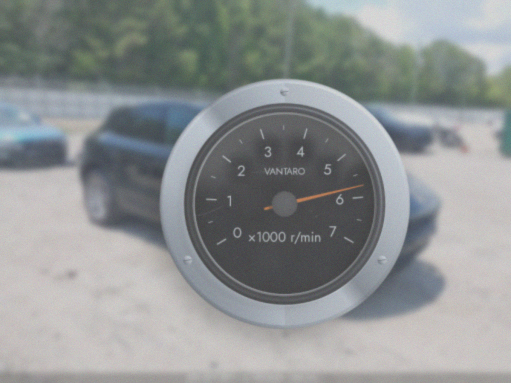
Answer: 5750
